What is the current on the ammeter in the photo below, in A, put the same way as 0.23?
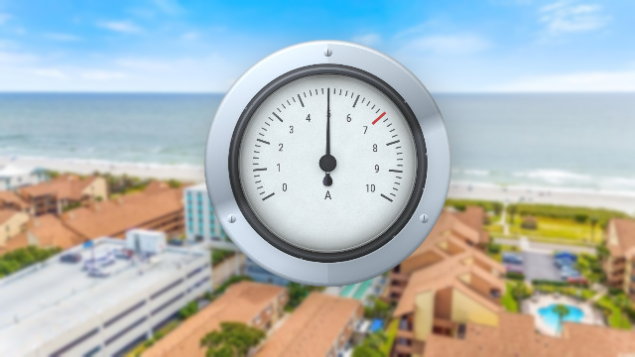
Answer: 5
